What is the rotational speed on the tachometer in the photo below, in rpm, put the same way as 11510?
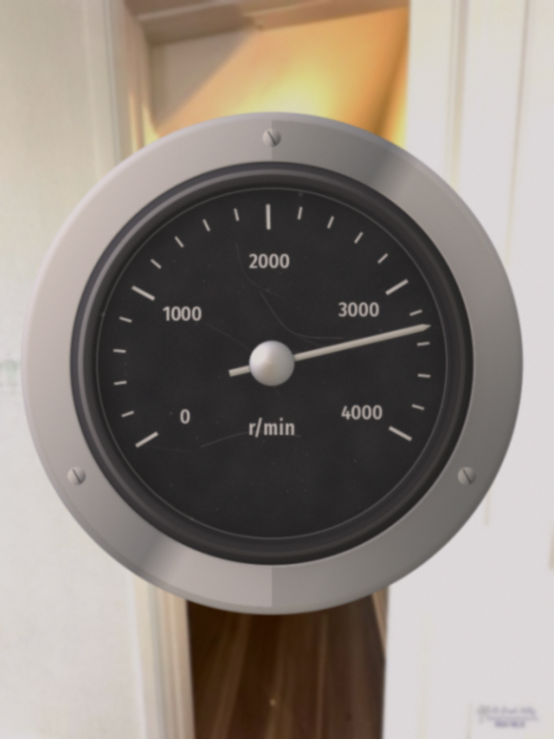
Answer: 3300
